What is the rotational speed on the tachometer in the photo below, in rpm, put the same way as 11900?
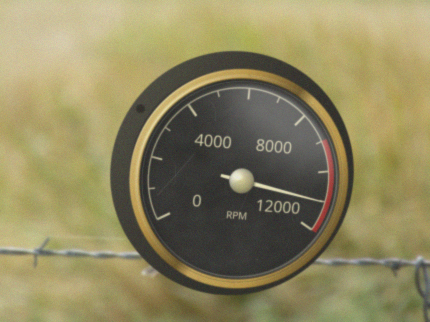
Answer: 11000
